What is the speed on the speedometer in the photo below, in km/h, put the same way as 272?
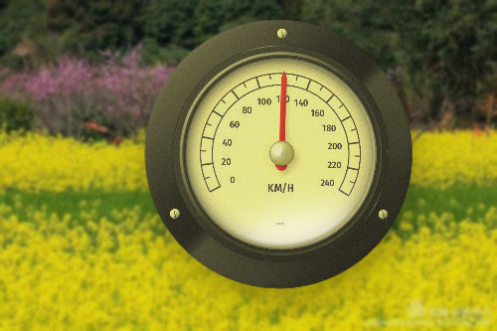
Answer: 120
